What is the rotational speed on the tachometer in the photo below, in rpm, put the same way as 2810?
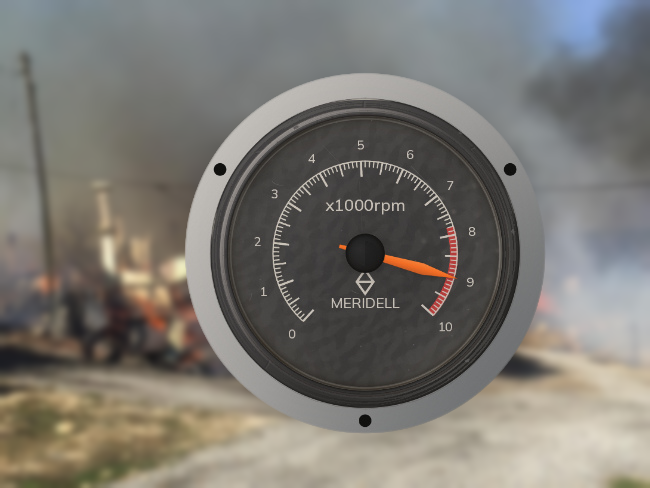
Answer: 9000
